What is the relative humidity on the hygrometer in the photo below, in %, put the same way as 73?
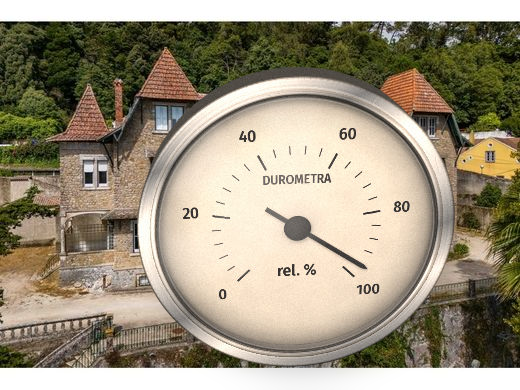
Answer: 96
